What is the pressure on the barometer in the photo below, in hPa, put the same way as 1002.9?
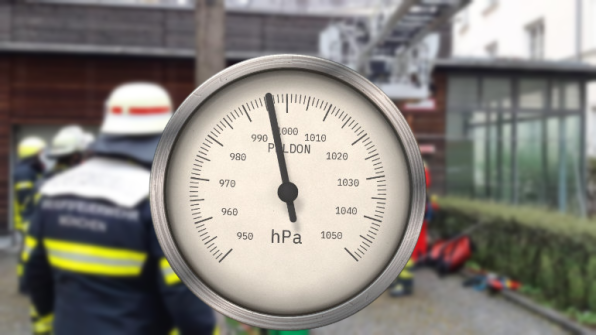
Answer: 996
